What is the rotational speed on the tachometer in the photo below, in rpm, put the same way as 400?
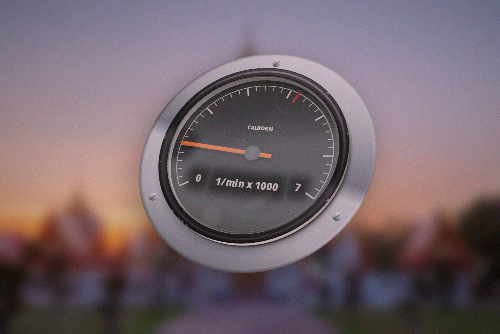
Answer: 1000
